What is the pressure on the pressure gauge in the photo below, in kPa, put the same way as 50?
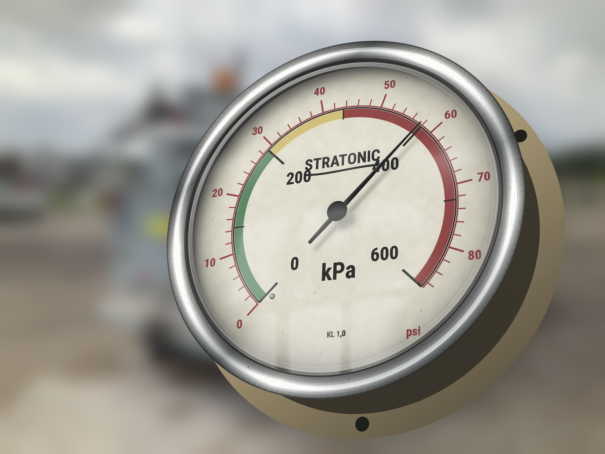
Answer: 400
